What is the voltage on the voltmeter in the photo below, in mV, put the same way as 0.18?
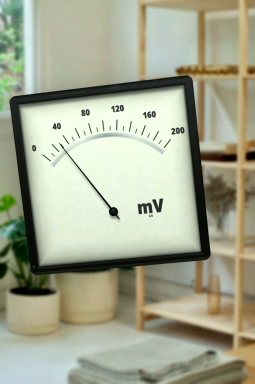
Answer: 30
